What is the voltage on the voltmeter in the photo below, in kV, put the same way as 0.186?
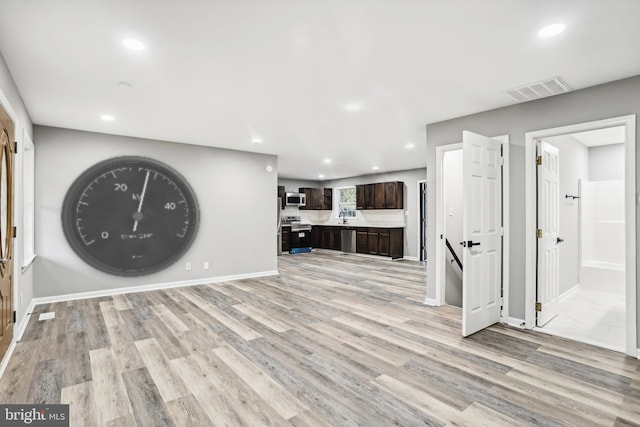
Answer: 28
